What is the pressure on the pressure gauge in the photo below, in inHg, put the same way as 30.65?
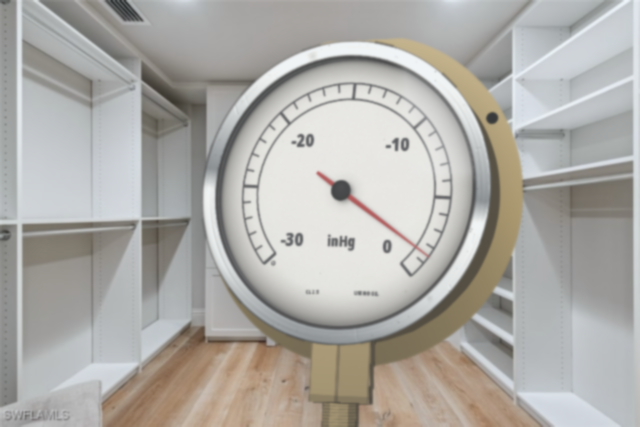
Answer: -1.5
